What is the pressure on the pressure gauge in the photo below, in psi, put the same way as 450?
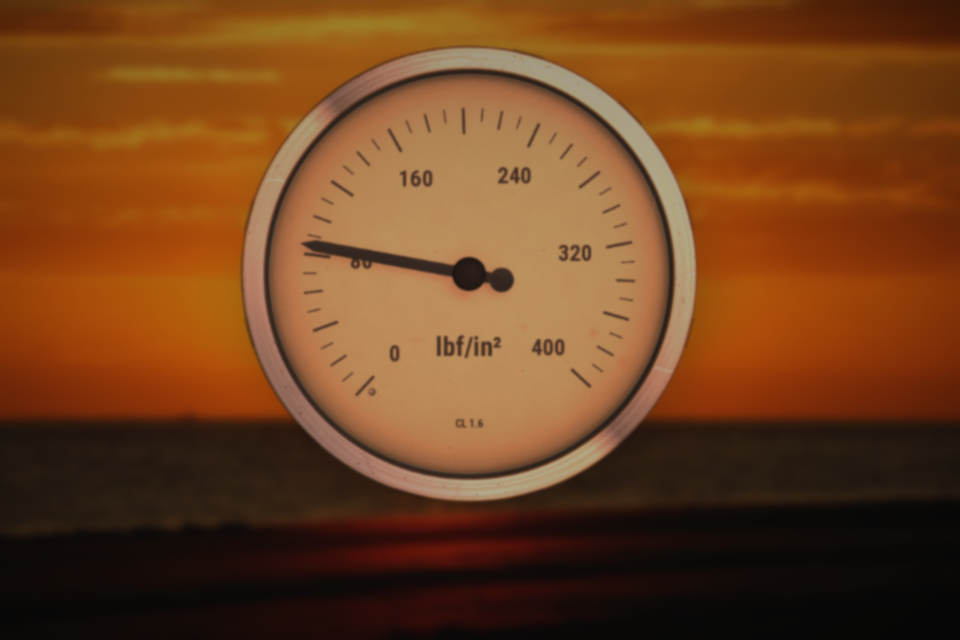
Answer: 85
